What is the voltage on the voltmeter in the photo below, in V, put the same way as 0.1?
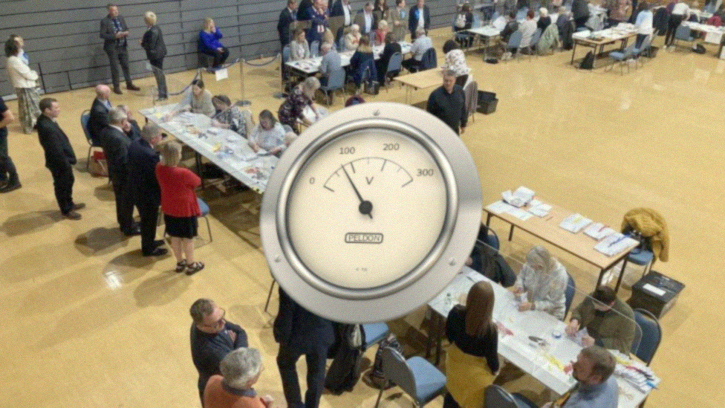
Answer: 75
